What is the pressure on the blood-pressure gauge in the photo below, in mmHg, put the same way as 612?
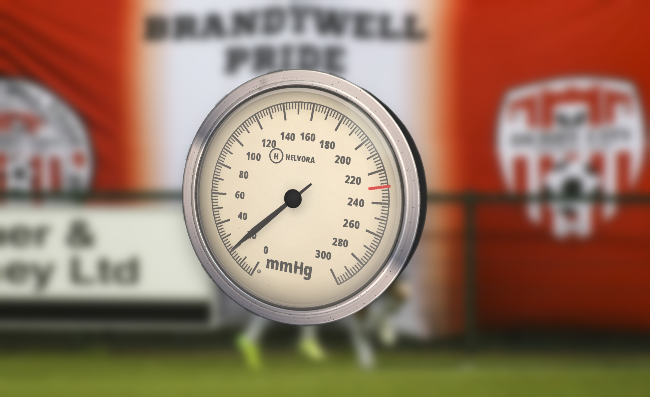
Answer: 20
